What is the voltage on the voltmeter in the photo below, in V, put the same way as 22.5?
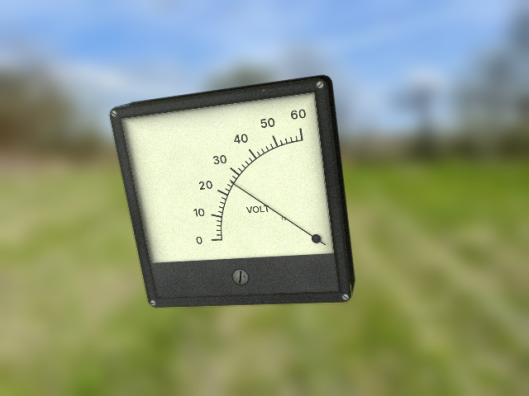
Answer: 26
